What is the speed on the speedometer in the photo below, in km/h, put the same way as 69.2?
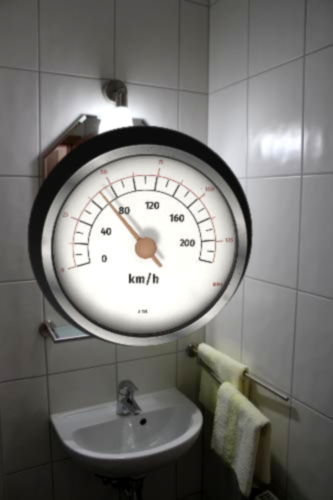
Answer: 70
